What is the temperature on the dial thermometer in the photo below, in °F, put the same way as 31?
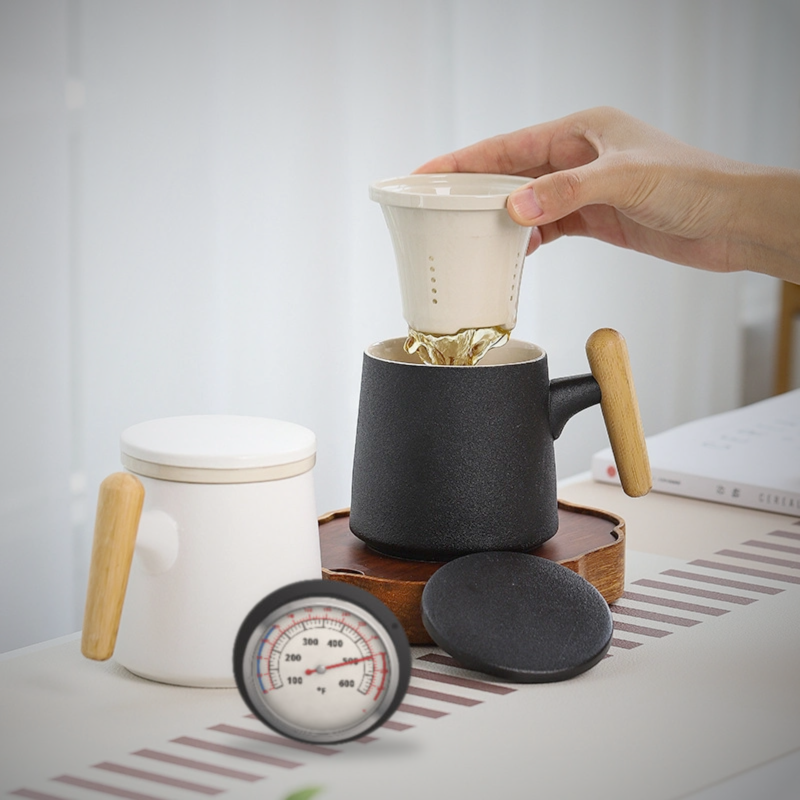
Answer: 500
